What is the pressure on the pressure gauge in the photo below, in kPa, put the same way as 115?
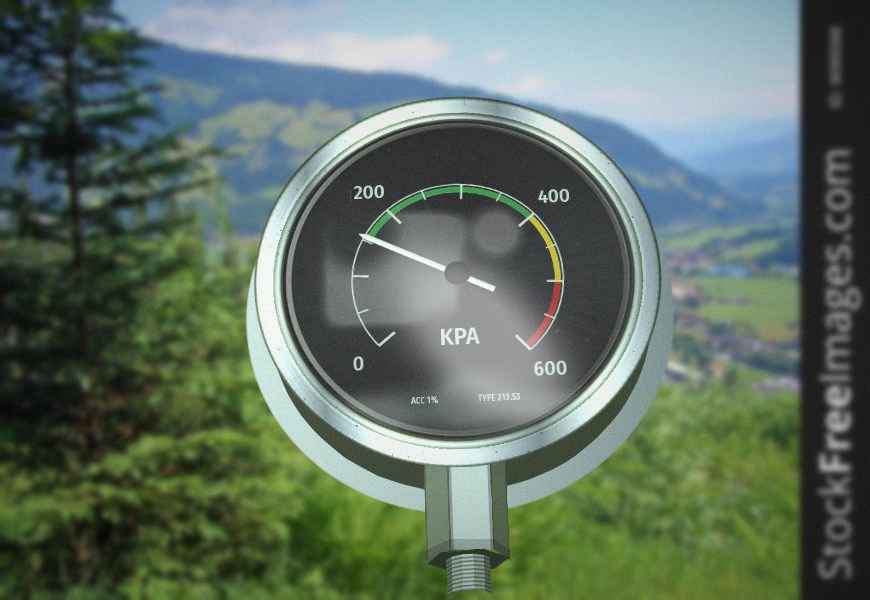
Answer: 150
